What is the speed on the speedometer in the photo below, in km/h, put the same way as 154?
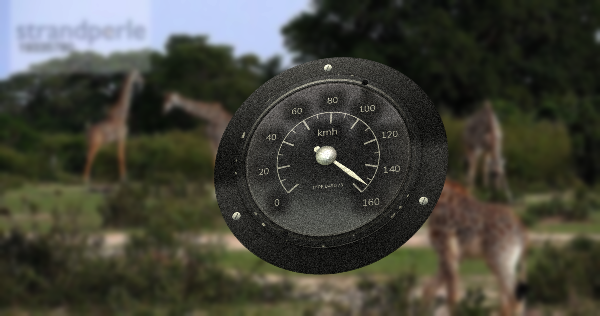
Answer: 155
